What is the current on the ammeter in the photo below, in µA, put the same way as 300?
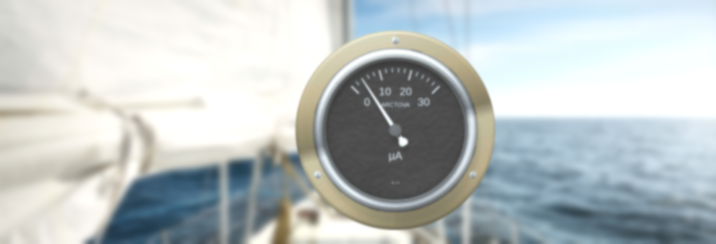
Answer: 4
